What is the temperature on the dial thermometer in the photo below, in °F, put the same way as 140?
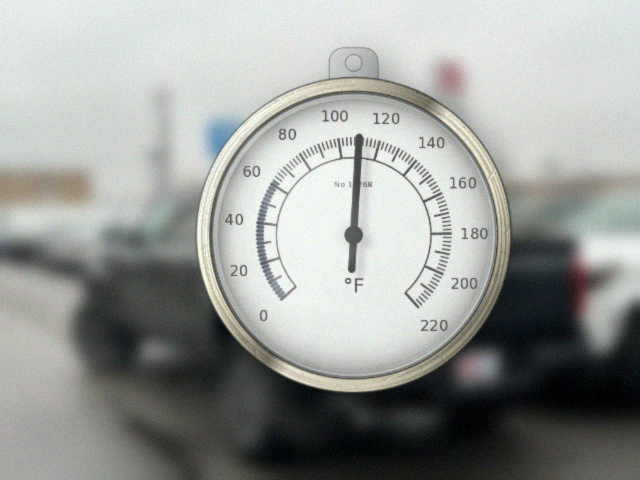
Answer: 110
